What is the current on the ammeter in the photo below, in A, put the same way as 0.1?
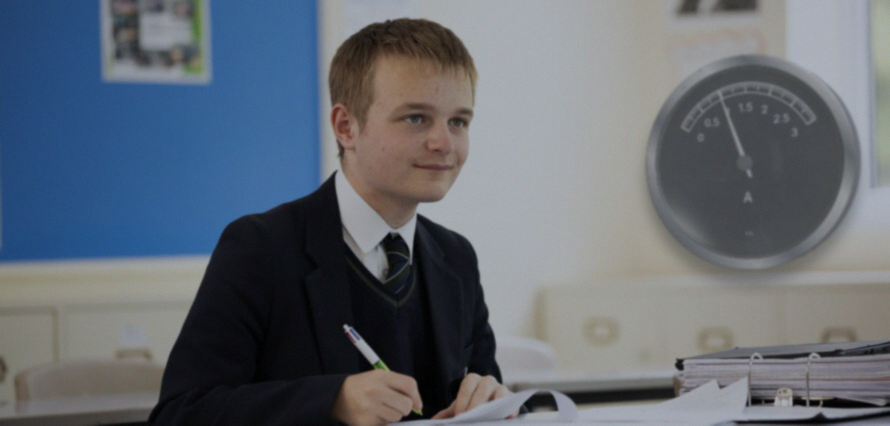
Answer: 1
